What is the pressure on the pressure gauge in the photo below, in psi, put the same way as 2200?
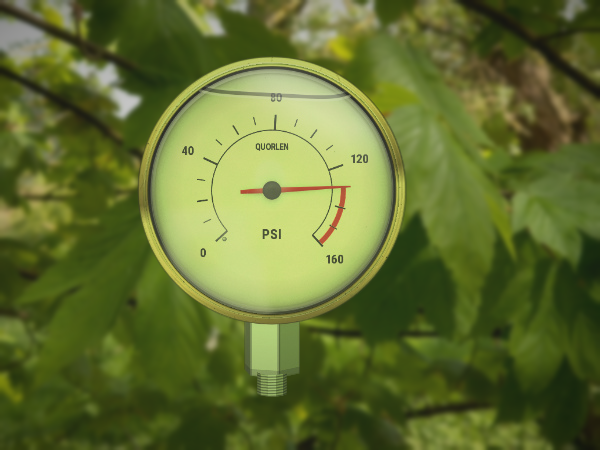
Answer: 130
